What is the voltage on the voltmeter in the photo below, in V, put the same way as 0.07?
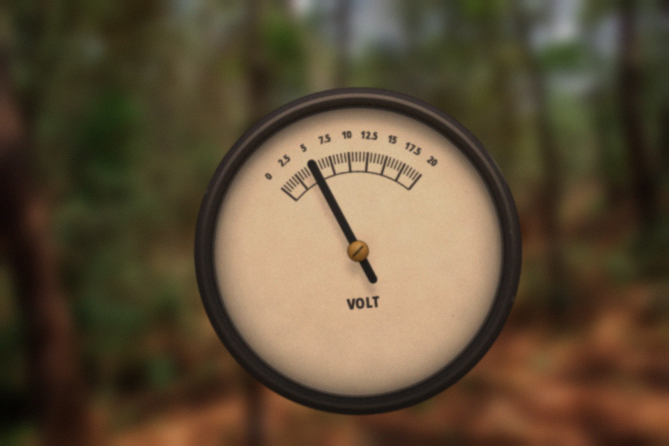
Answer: 5
